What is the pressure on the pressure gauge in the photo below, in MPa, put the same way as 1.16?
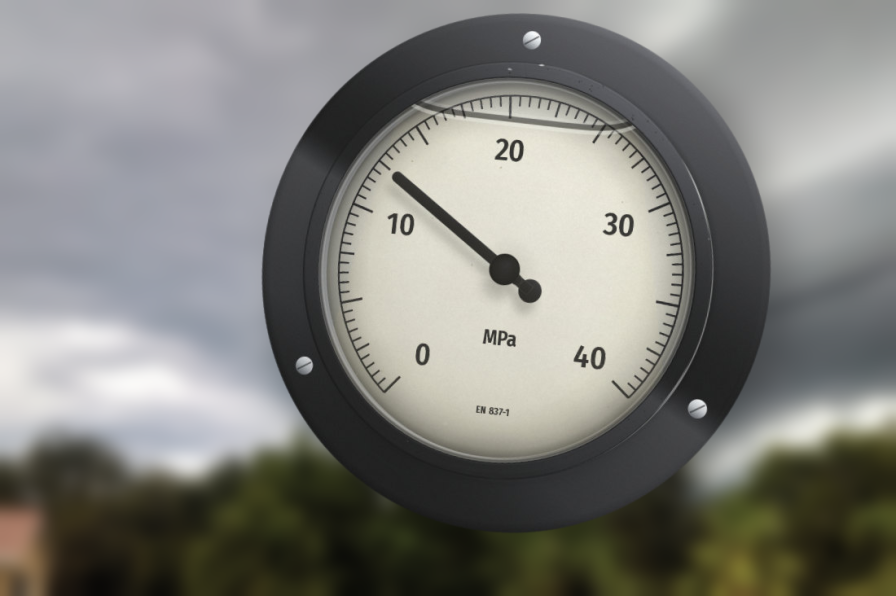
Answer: 12.5
